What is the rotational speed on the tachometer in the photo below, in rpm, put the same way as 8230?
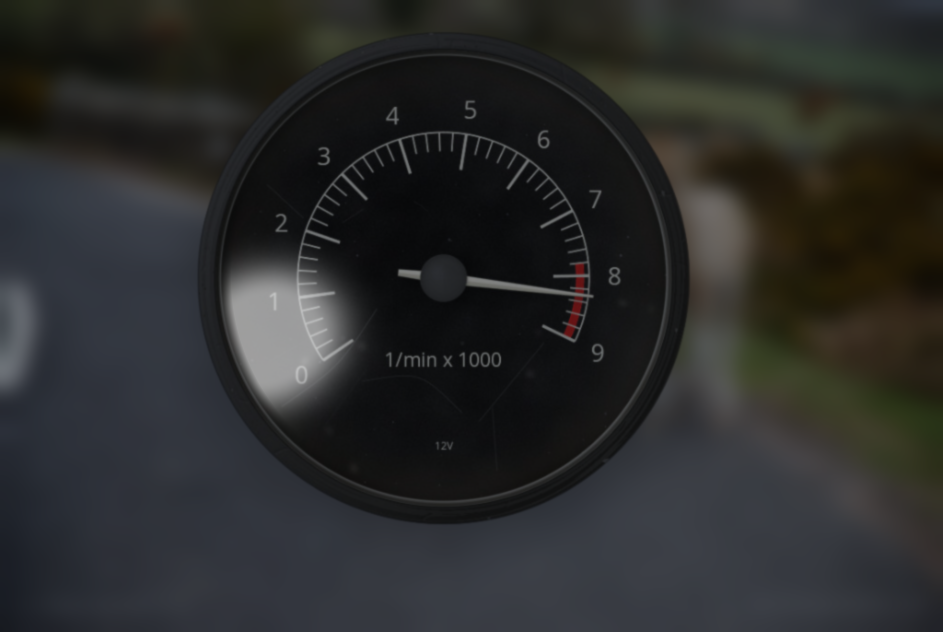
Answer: 8300
